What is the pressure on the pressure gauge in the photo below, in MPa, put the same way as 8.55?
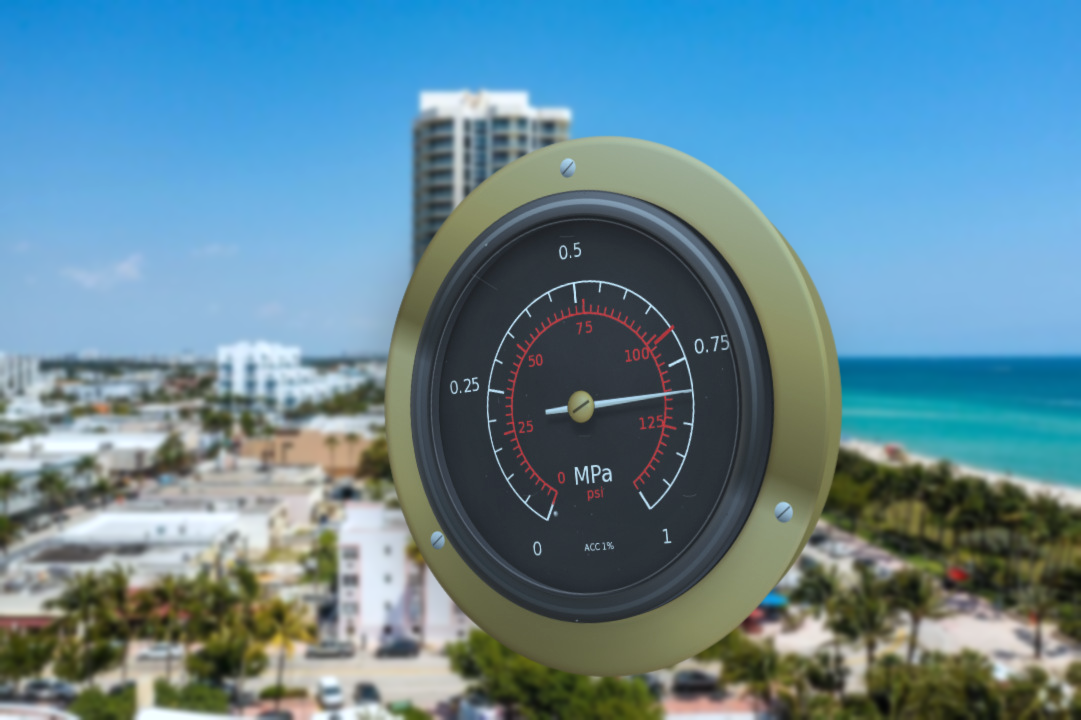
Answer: 0.8
